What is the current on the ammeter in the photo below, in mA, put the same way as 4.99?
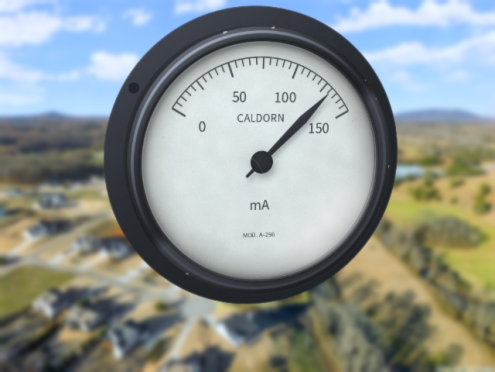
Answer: 130
